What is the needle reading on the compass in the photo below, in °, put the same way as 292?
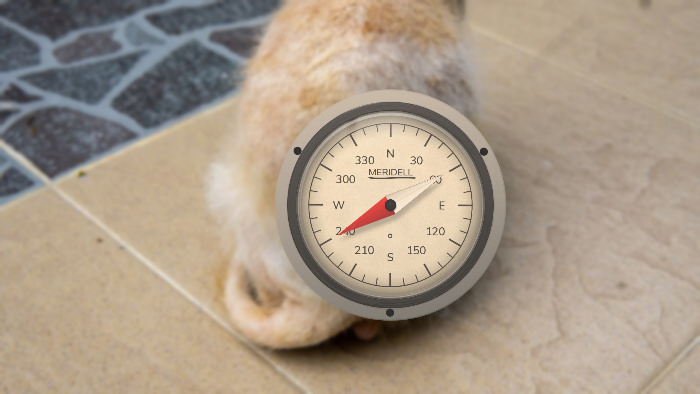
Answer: 240
